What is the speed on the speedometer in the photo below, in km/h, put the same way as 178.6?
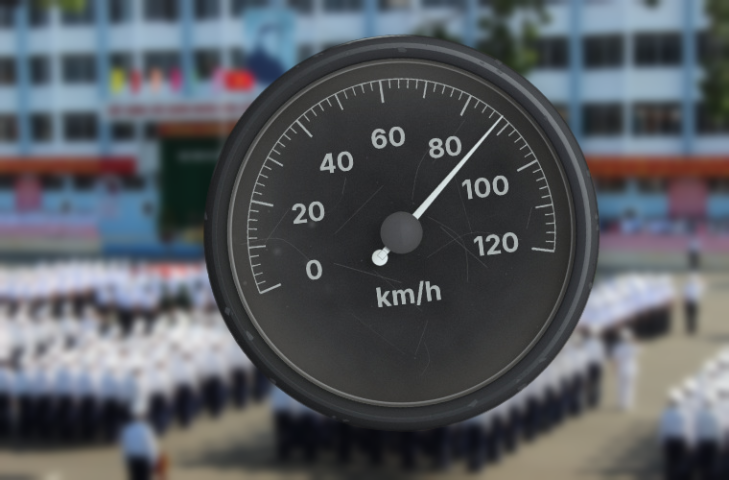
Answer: 88
